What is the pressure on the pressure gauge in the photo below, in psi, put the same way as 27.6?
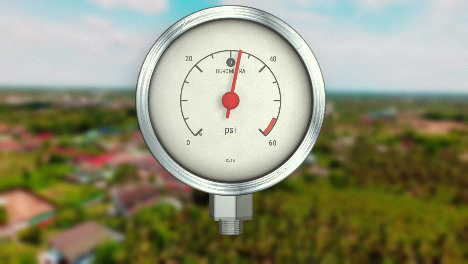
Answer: 32.5
